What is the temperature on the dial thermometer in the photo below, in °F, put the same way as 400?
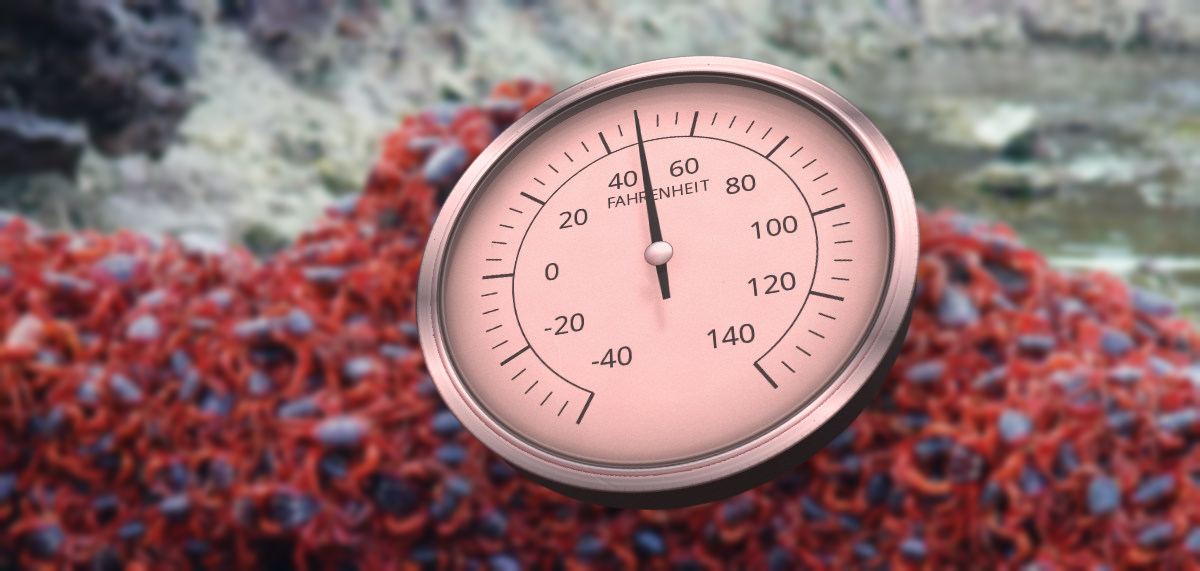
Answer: 48
